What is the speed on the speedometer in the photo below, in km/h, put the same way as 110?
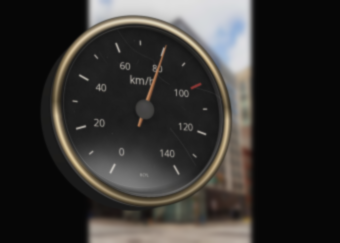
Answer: 80
